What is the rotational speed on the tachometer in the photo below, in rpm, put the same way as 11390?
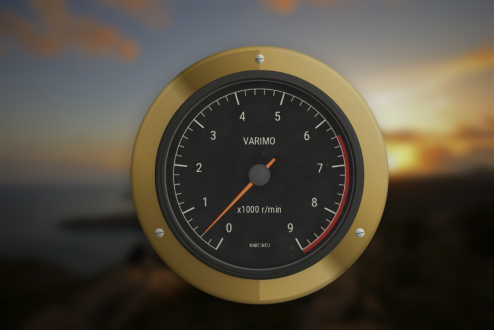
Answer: 400
